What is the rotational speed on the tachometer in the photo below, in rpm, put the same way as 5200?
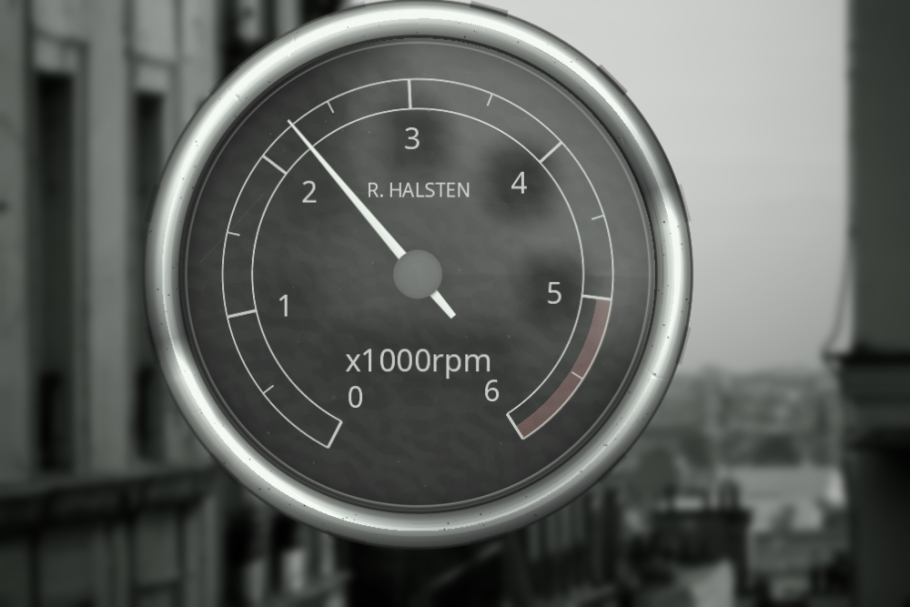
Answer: 2250
